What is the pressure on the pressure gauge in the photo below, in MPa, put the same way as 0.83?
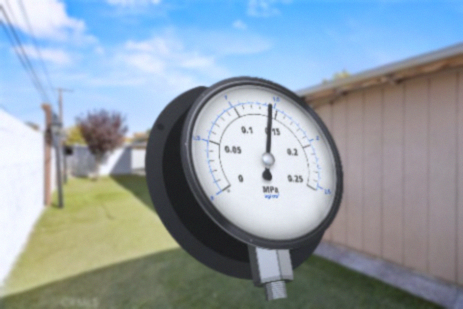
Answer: 0.14
